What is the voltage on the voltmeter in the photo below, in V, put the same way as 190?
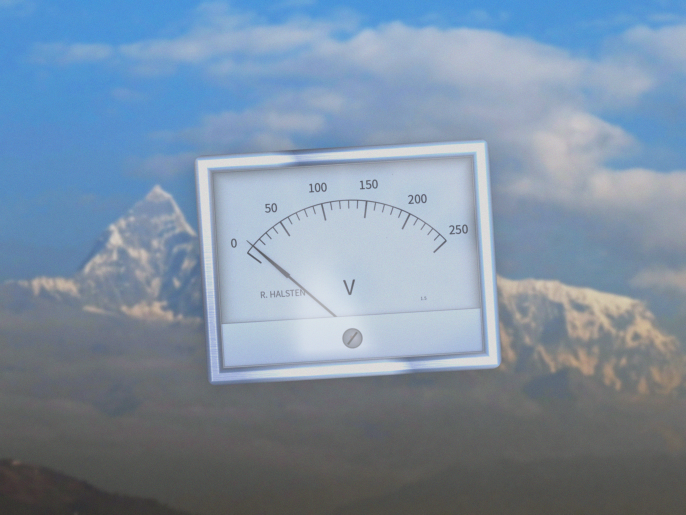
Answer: 10
